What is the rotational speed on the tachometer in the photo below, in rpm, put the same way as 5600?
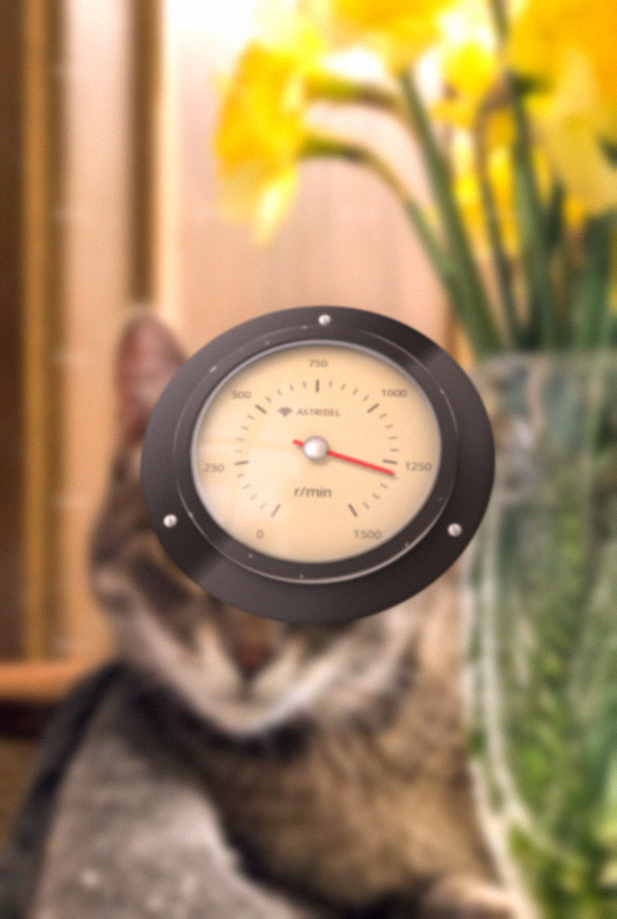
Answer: 1300
